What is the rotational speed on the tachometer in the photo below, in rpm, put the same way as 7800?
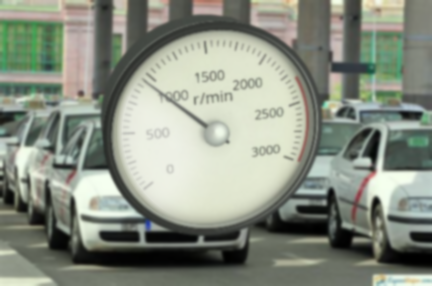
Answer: 950
